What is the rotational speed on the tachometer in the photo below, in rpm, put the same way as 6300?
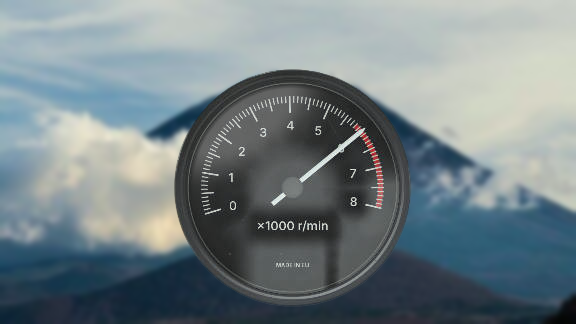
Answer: 6000
